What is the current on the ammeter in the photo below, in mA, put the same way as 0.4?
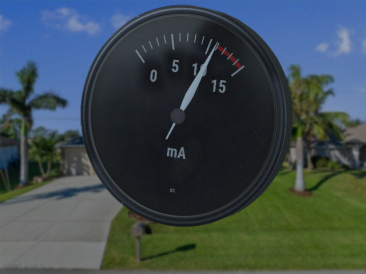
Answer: 11
